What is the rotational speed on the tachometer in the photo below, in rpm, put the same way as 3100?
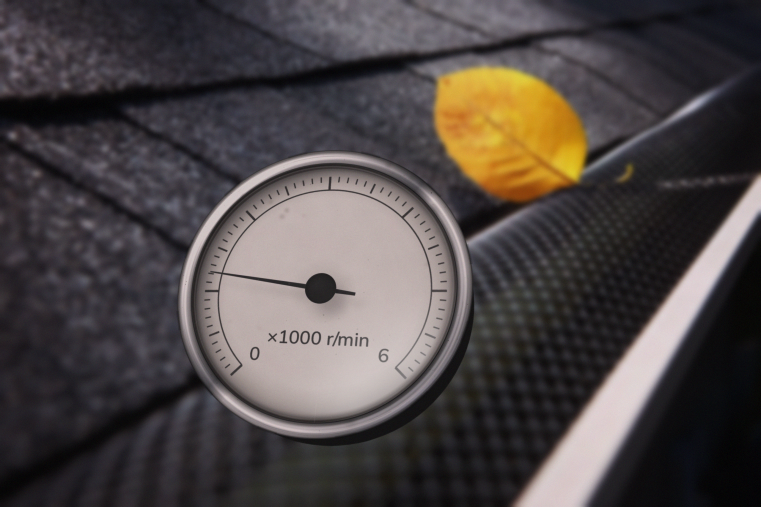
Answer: 1200
